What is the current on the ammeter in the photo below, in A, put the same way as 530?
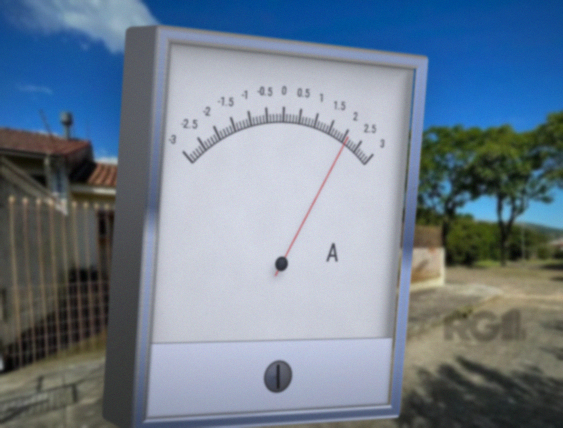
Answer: 2
